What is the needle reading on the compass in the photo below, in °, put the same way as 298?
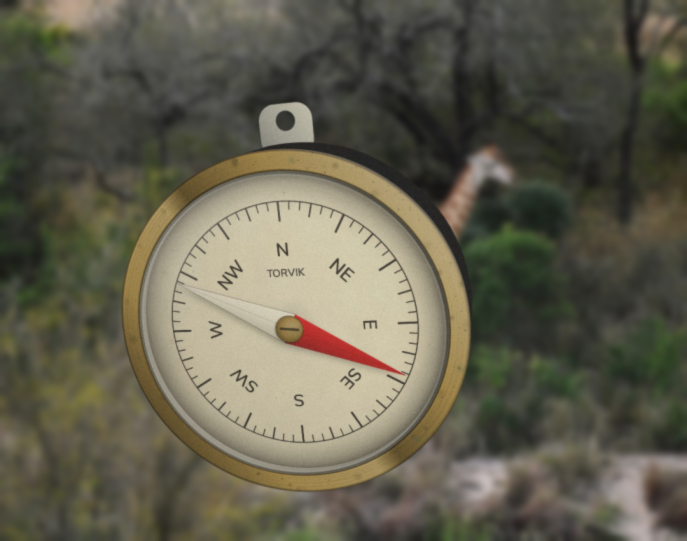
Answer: 115
